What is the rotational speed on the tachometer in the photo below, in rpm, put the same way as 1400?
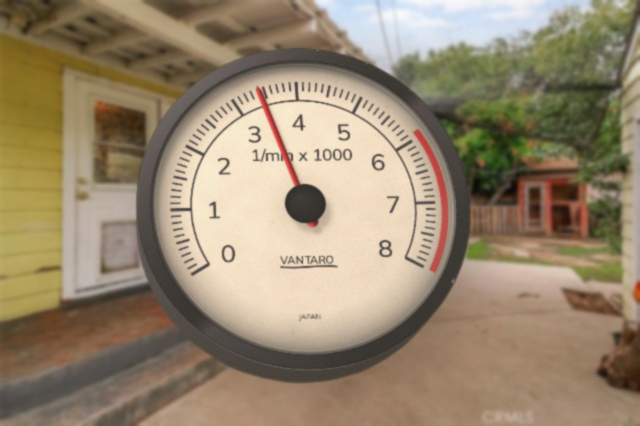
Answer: 3400
